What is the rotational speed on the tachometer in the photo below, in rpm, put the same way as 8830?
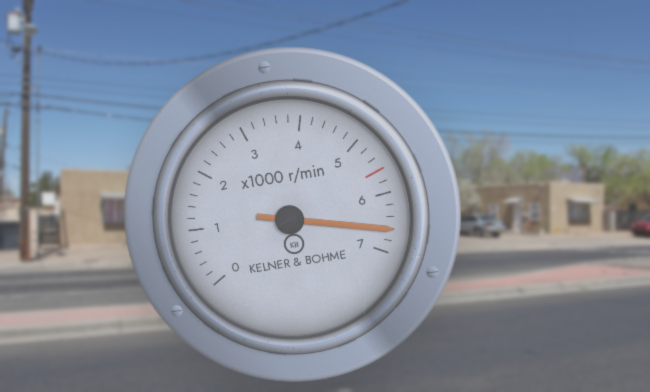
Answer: 6600
